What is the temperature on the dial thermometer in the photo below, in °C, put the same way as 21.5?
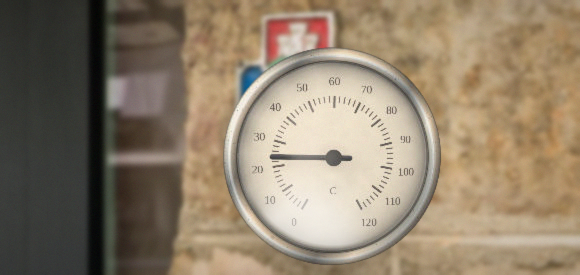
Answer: 24
